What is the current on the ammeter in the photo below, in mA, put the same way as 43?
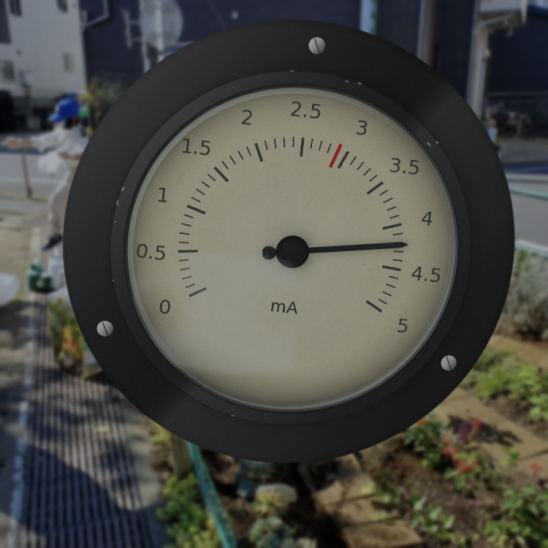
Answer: 4.2
